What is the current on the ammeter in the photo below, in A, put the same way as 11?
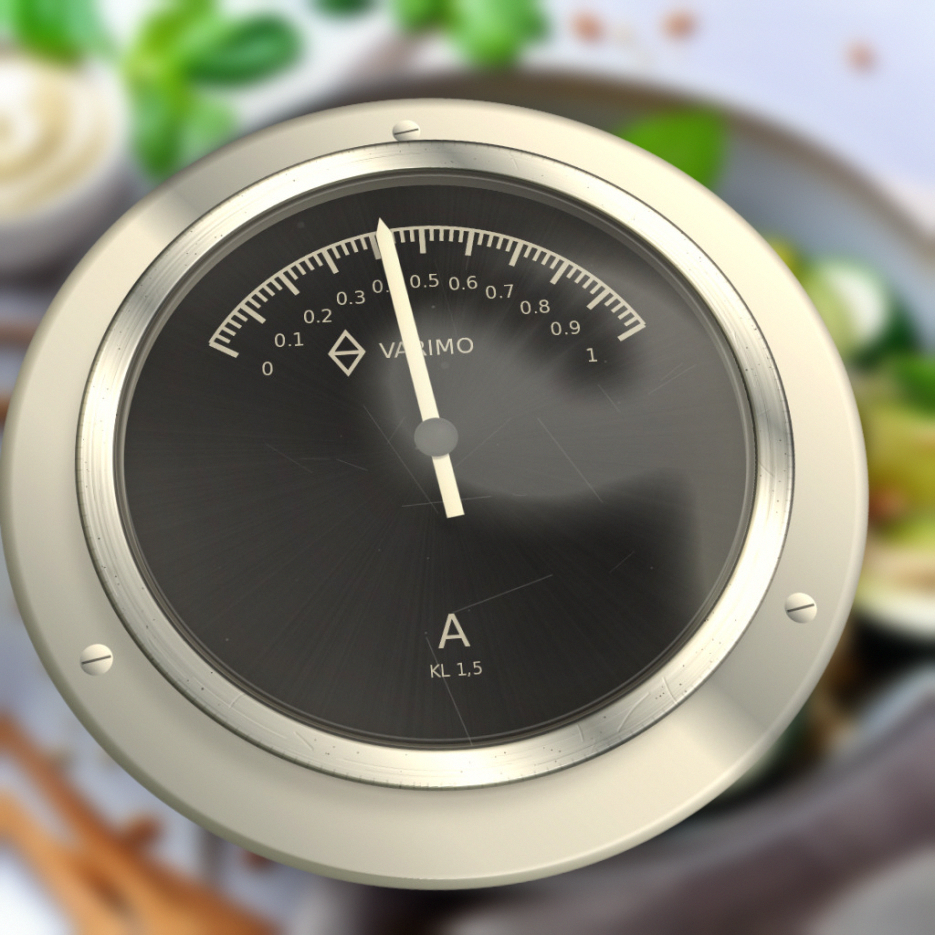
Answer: 0.42
